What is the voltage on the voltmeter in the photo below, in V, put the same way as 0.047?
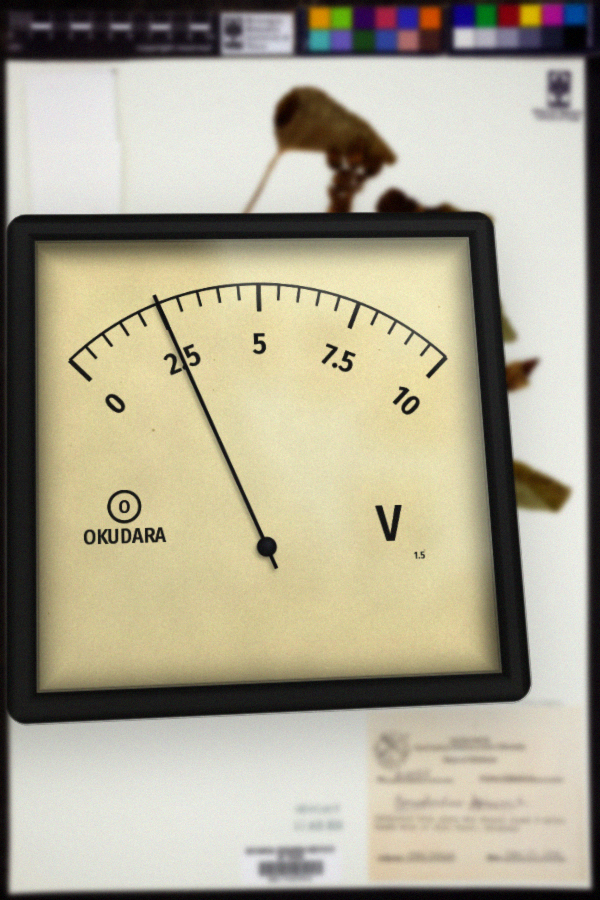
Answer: 2.5
